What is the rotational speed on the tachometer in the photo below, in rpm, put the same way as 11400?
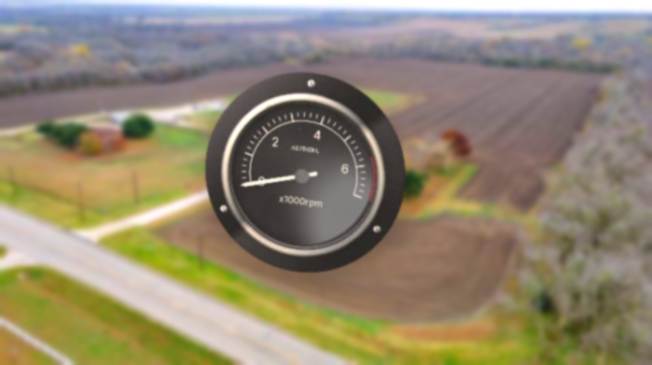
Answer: 0
